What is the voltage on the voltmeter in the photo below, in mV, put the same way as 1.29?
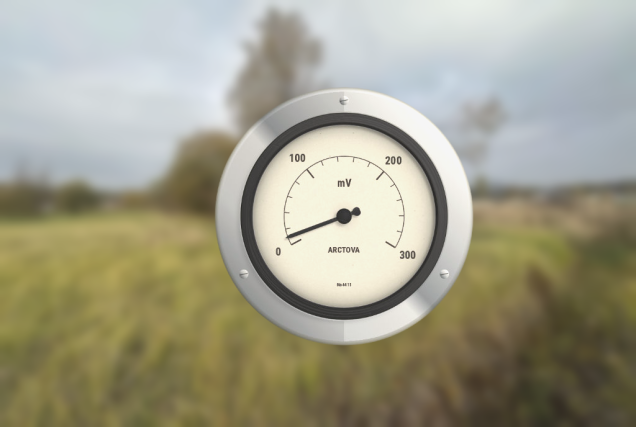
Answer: 10
